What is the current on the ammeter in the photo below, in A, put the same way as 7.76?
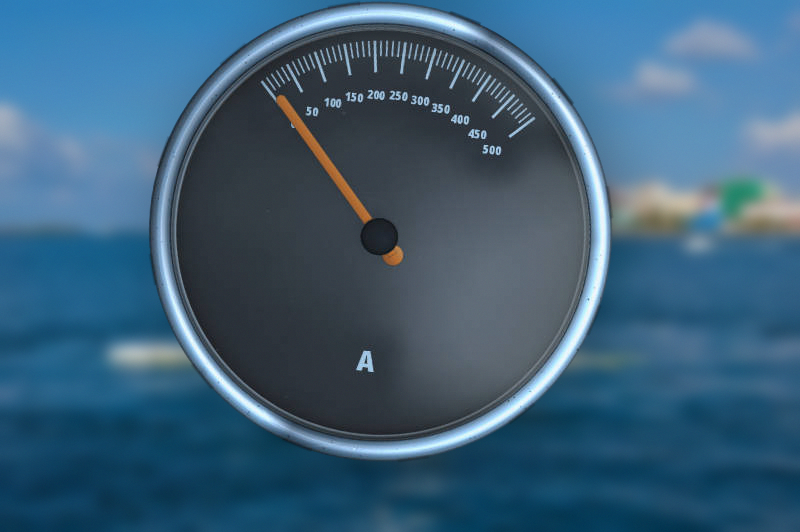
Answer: 10
